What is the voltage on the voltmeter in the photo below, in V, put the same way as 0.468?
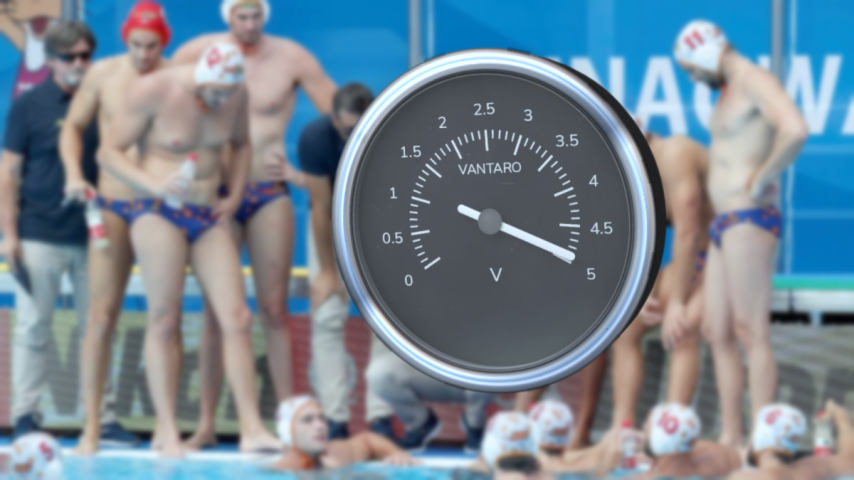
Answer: 4.9
